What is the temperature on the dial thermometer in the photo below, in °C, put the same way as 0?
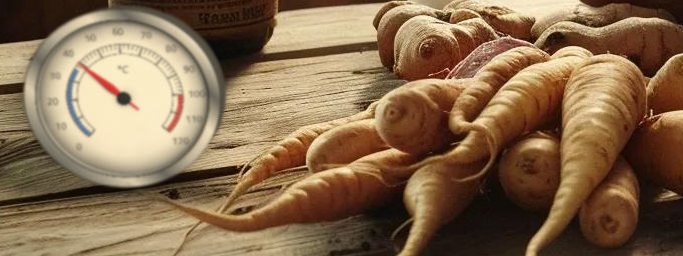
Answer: 40
